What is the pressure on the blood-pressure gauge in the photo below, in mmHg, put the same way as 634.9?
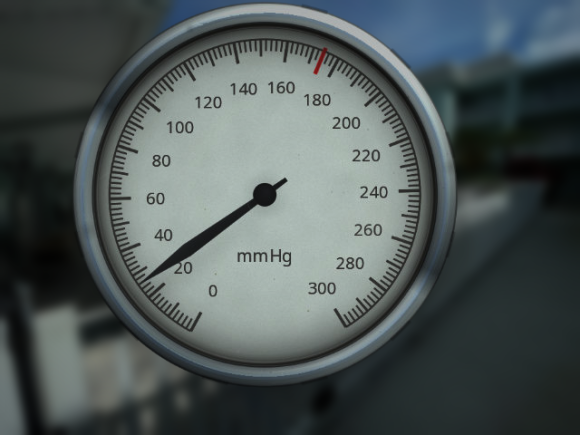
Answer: 26
